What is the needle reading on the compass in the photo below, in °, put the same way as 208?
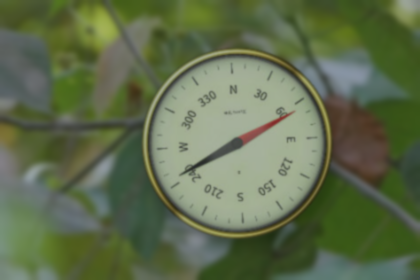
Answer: 65
